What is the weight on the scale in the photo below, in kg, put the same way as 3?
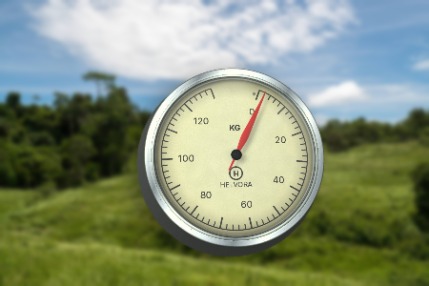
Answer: 2
